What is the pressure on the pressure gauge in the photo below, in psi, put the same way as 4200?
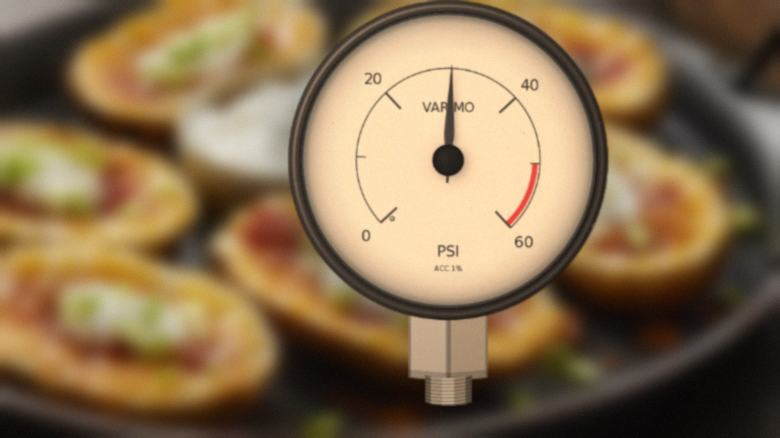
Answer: 30
